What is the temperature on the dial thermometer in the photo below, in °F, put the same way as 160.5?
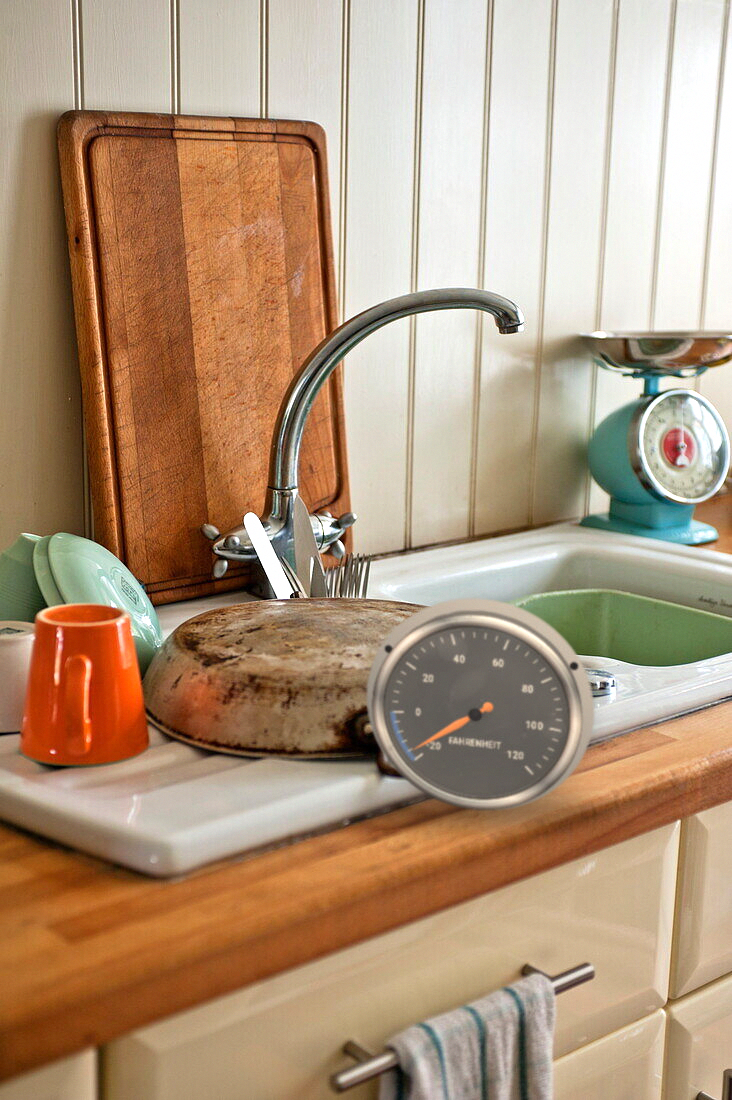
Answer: -16
